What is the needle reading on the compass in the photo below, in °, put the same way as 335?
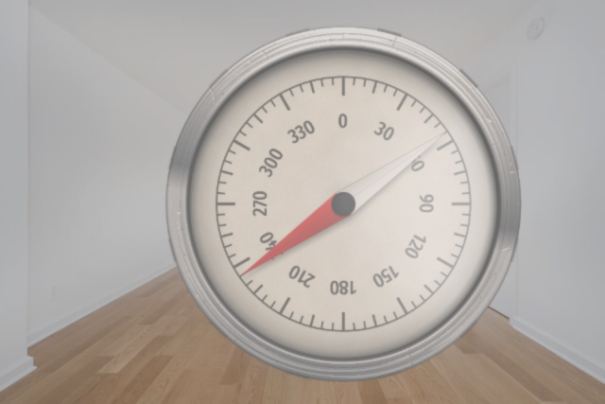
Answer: 235
